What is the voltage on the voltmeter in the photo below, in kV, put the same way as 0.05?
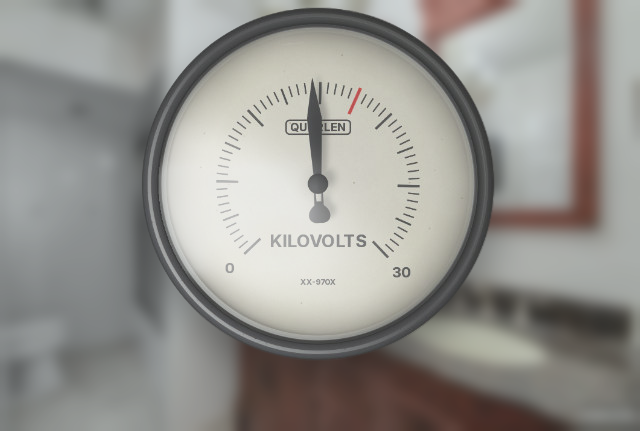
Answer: 14.5
